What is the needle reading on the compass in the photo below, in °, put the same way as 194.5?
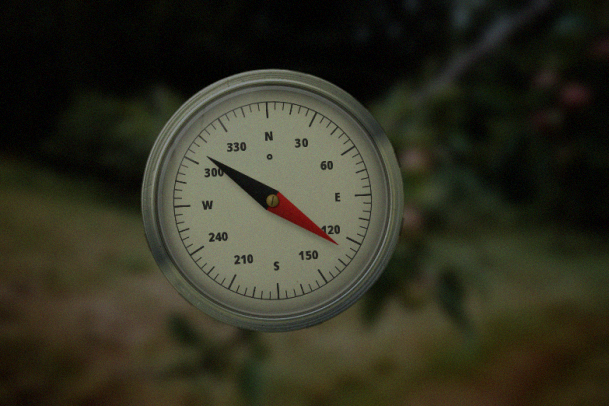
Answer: 127.5
